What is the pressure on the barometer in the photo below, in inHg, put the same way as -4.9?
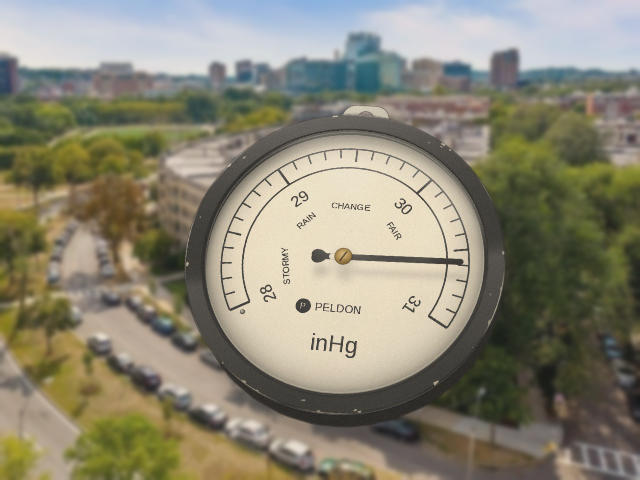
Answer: 30.6
